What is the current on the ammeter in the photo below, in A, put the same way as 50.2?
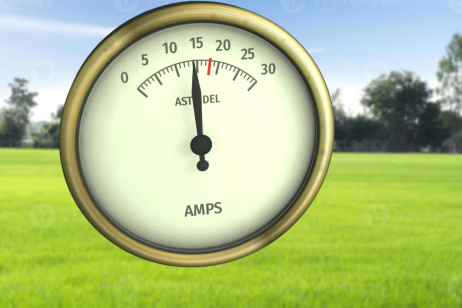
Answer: 14
